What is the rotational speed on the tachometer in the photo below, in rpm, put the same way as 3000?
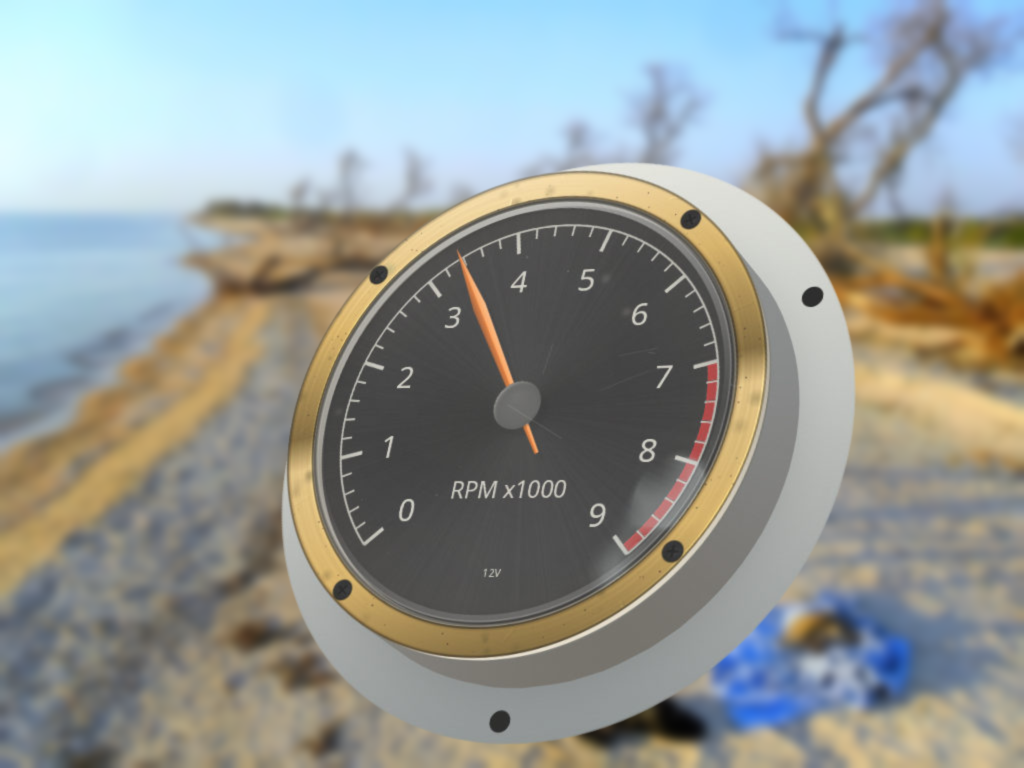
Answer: 3400
